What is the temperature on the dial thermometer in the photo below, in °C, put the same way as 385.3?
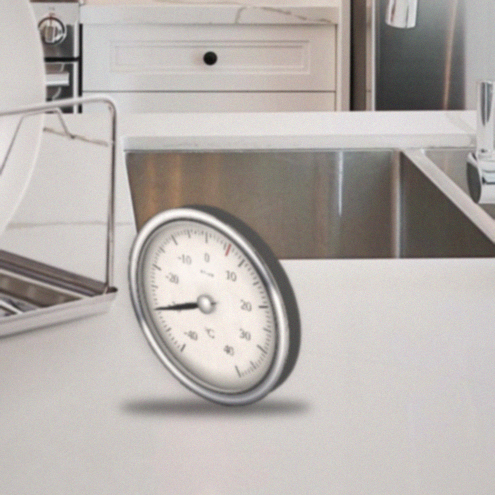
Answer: -30
